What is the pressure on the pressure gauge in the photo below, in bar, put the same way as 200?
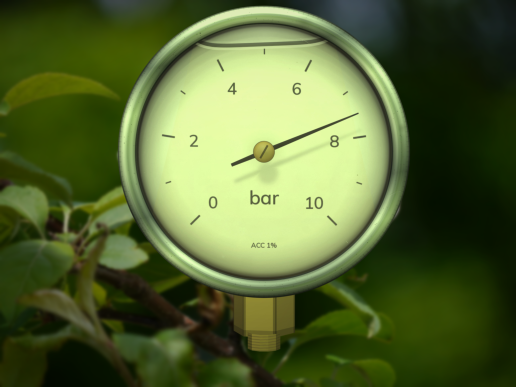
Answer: 7.5
